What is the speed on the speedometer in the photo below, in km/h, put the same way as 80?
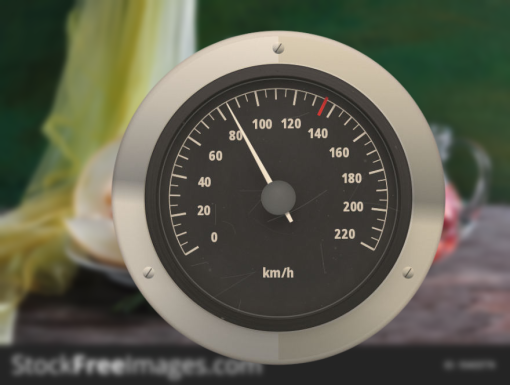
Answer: 85
